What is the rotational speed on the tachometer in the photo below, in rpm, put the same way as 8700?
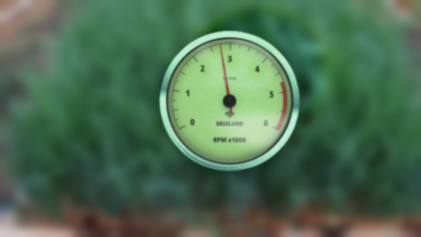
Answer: 2750
